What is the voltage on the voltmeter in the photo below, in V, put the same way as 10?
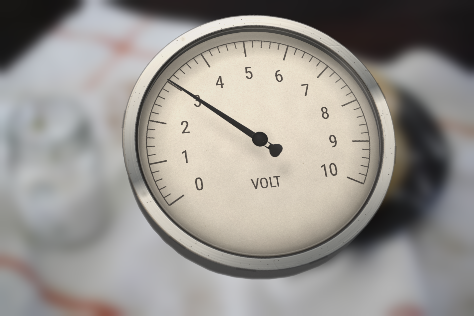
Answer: 3
